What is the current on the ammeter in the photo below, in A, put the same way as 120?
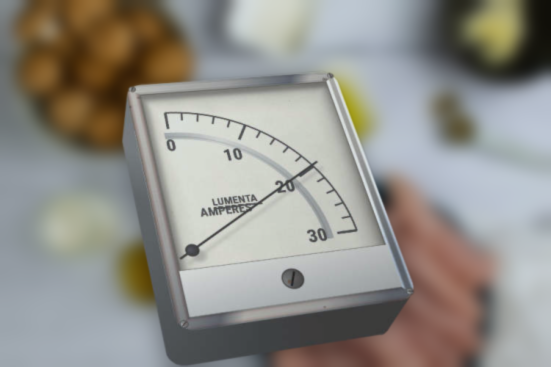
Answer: 20
